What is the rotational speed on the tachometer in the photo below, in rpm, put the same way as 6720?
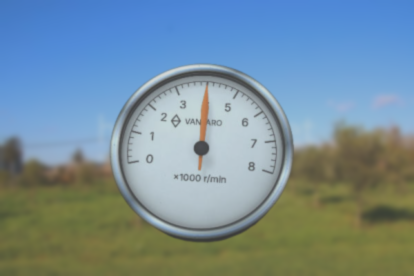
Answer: 4000
